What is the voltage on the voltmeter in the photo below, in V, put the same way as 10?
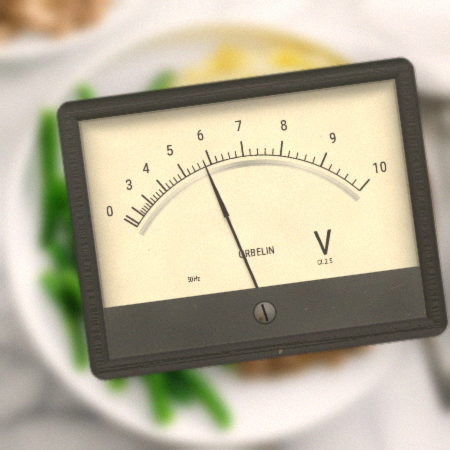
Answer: 5.8
